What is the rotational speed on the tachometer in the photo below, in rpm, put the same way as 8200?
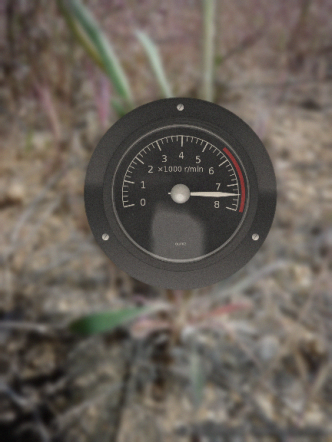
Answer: 7400
